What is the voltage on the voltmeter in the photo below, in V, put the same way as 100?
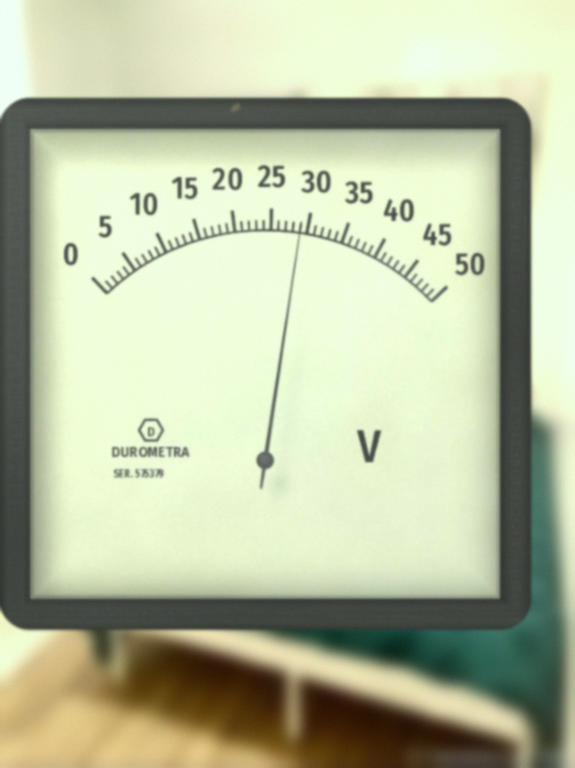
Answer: 29
